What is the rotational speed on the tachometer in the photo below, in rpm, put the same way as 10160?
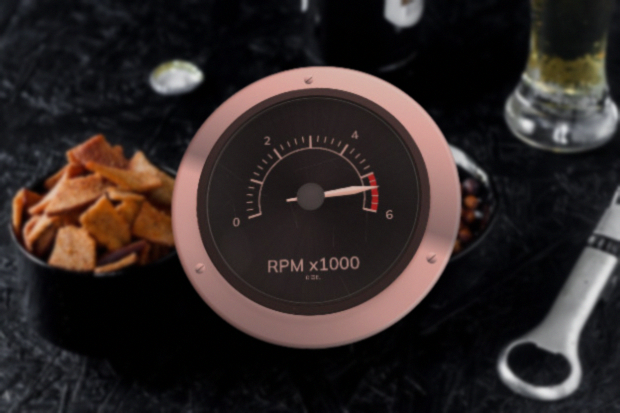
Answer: 5400
